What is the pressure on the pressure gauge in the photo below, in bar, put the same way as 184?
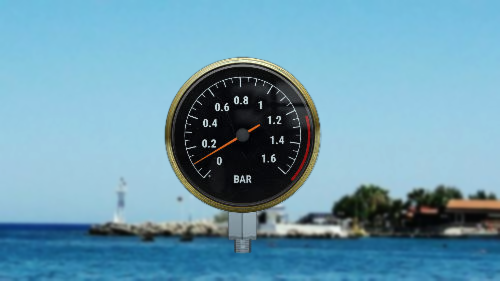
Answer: 0.1
